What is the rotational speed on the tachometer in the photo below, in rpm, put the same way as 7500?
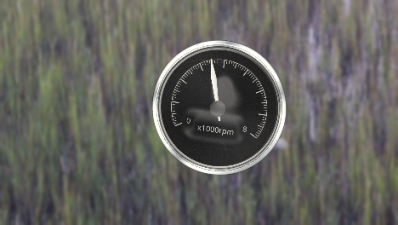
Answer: 3500
